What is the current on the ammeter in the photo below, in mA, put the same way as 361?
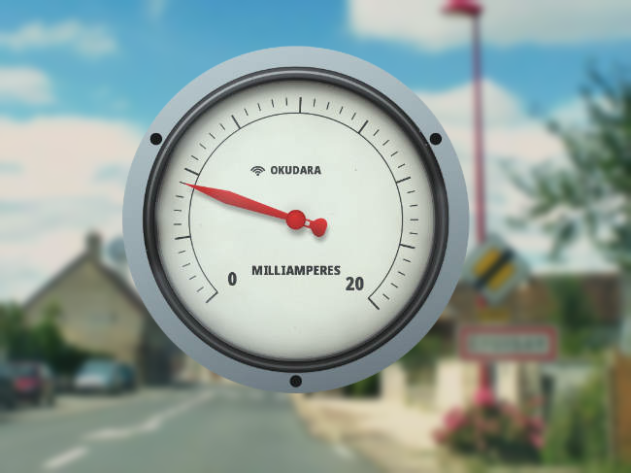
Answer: 4.5
